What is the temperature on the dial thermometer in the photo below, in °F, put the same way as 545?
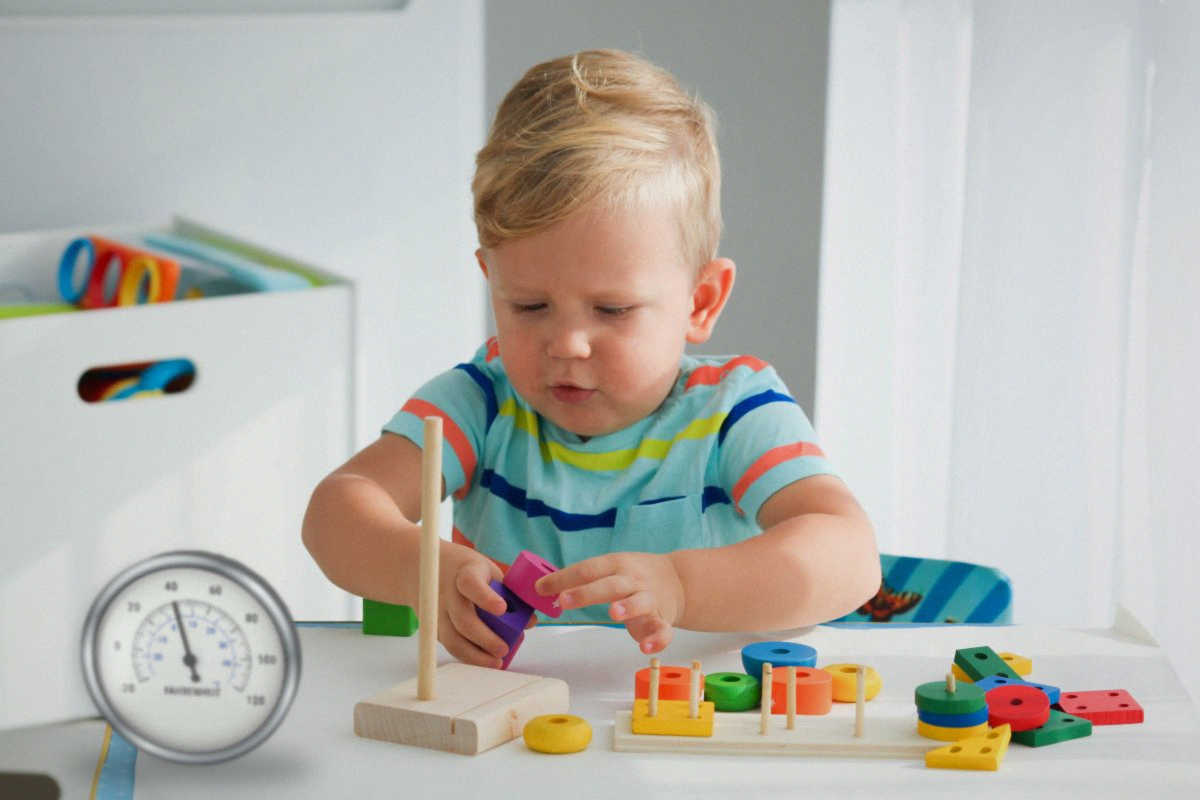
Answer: 40
